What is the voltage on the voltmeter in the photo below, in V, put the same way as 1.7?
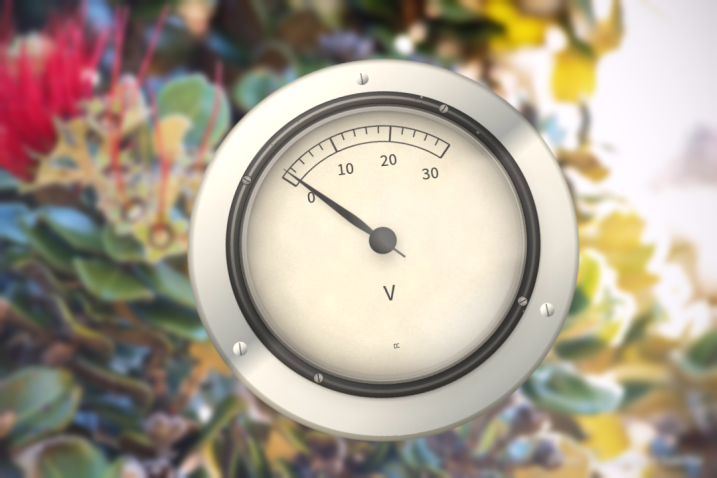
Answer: 1
